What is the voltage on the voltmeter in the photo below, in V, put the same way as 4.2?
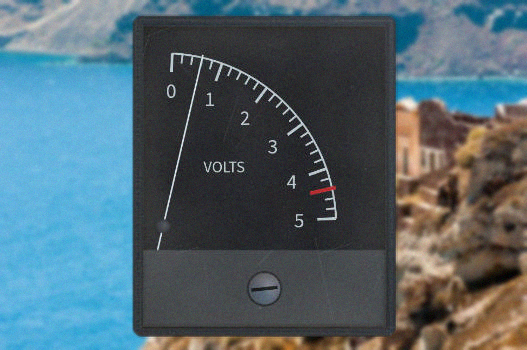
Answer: 0.6
